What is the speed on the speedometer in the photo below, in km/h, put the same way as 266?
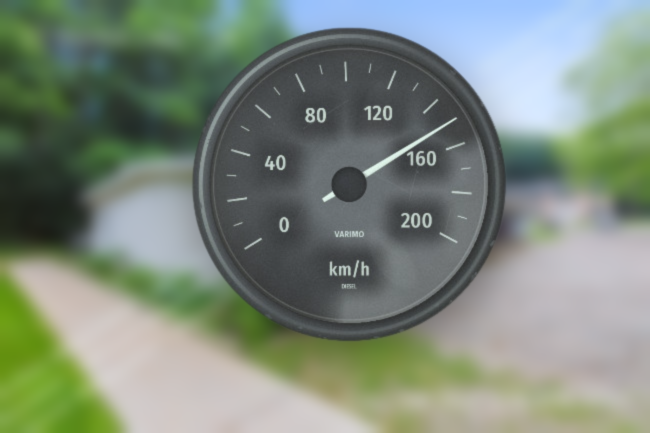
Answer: 150
